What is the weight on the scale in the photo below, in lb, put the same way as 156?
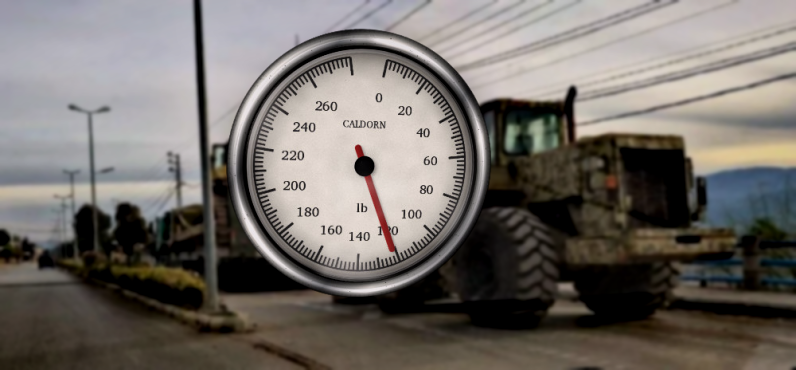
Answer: 122
